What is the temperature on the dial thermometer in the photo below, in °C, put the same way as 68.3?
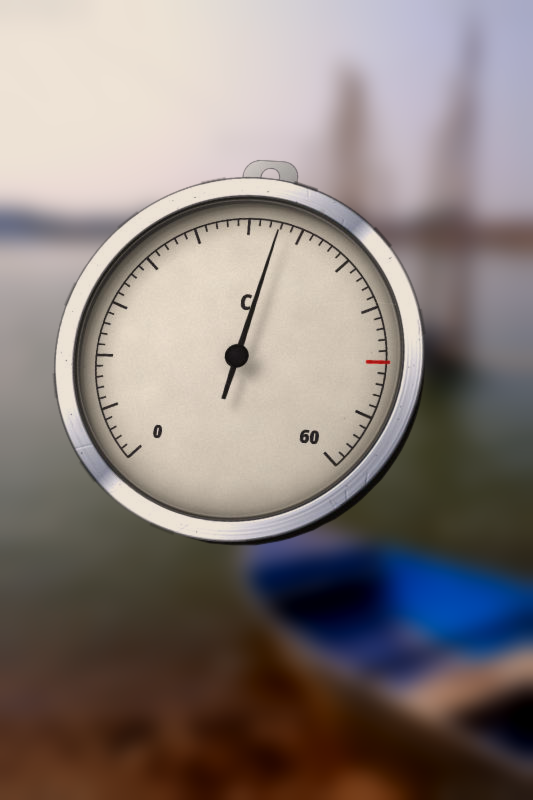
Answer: 33
